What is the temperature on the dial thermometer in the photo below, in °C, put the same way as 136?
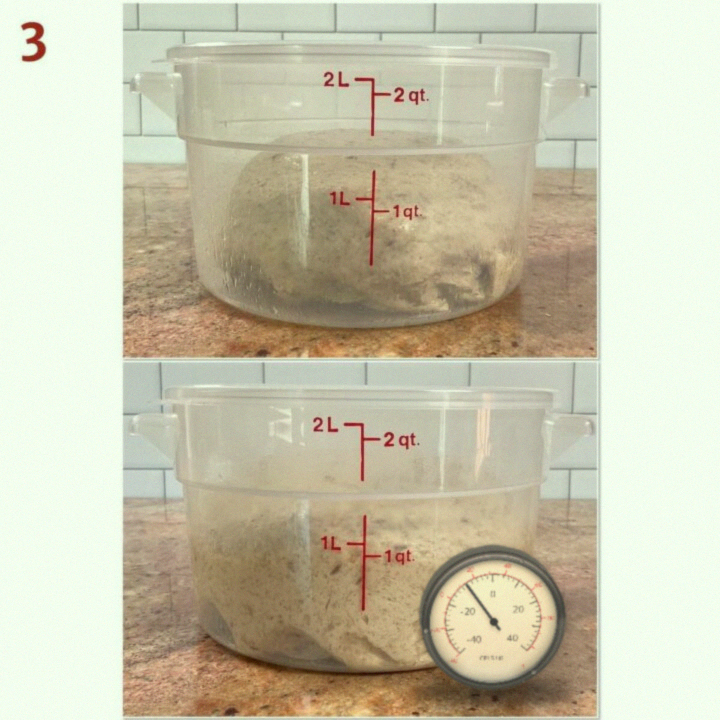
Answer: -10
